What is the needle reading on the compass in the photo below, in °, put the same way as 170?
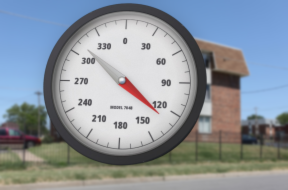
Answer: 130
